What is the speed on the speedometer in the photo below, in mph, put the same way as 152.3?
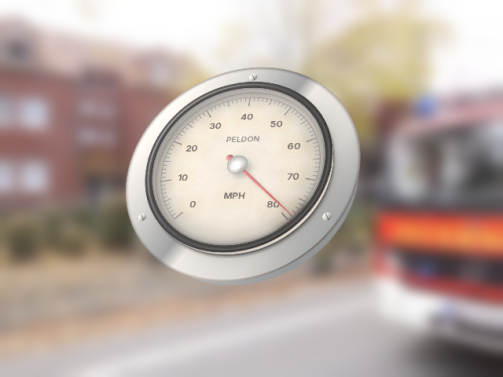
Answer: 79
